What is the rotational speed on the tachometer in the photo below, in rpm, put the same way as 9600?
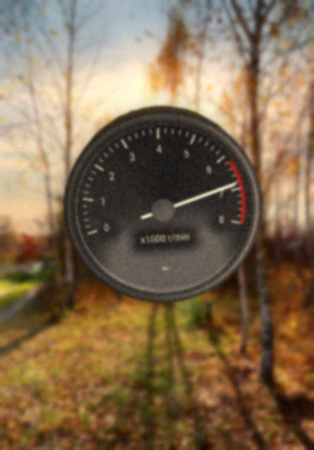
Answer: 6800
